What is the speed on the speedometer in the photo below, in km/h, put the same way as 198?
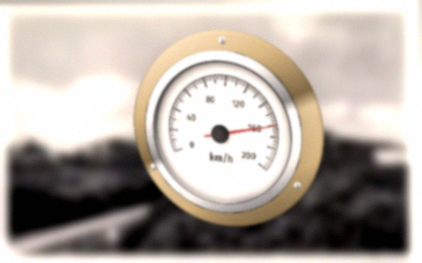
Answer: 160
